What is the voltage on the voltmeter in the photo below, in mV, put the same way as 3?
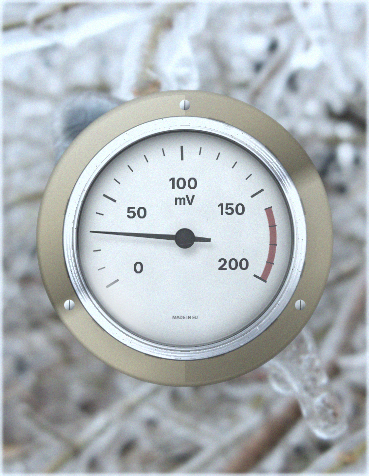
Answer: 30
